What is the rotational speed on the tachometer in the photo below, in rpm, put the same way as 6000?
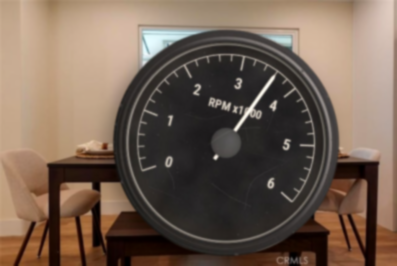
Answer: 3600
